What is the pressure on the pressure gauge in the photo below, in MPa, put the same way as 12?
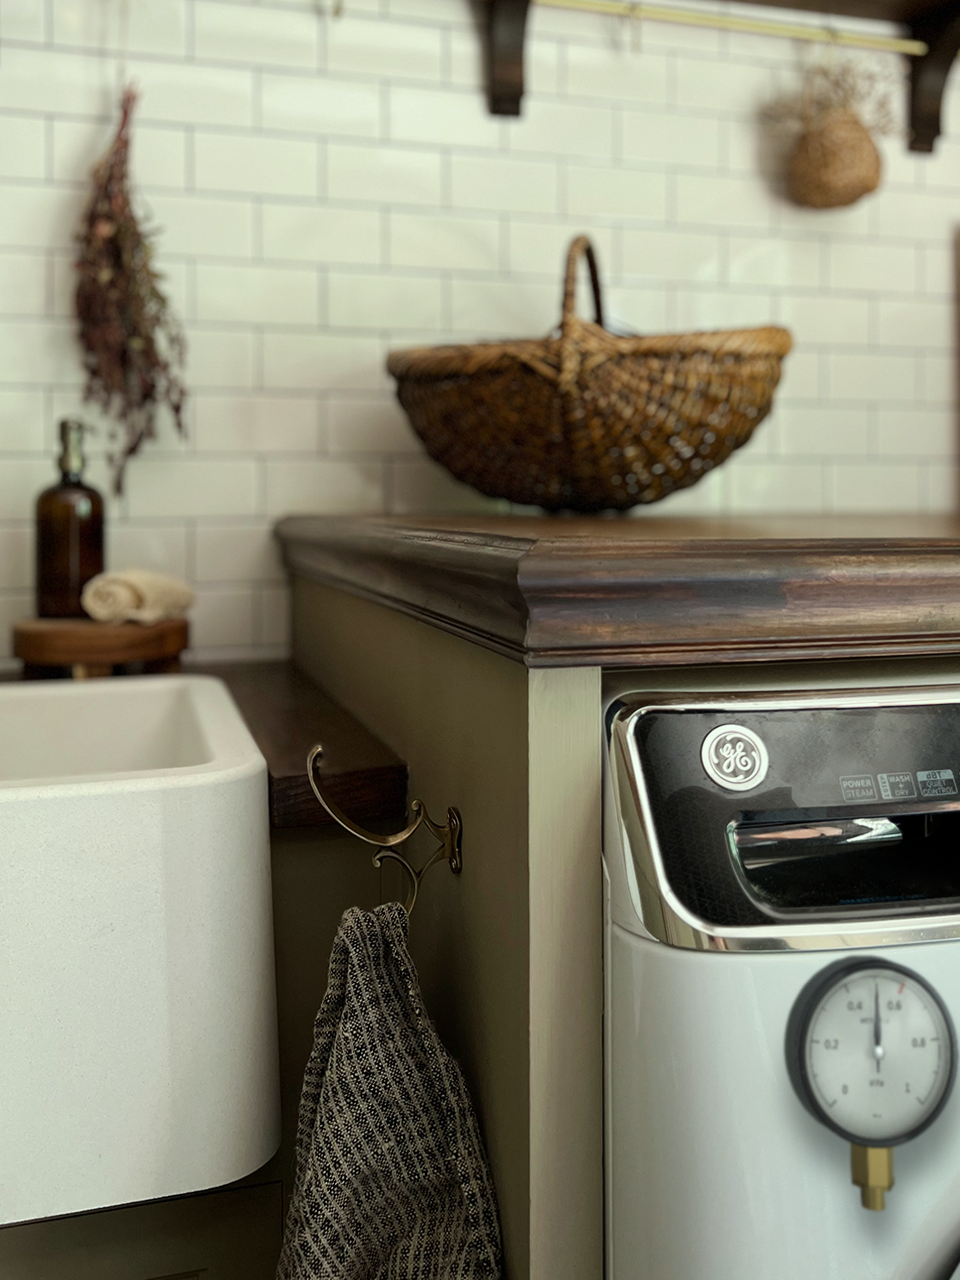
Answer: 0.5
